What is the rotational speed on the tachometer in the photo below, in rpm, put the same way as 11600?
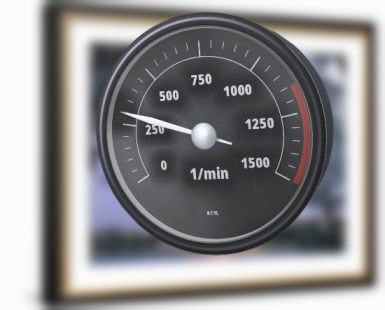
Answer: 300
